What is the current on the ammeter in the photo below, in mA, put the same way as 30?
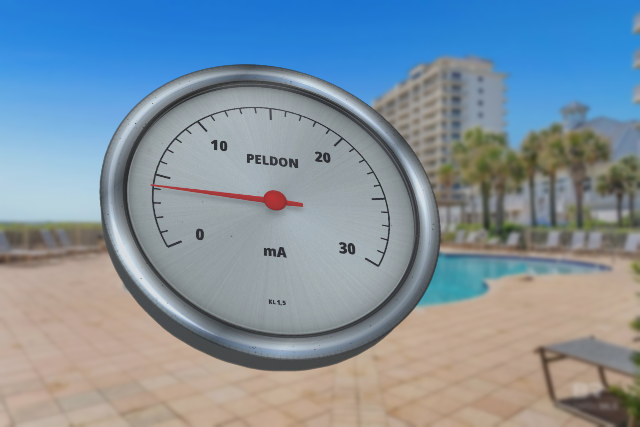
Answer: 4
